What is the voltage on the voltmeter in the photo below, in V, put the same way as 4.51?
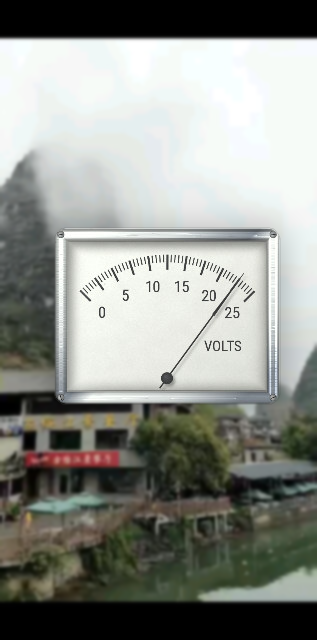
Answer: 22.5
